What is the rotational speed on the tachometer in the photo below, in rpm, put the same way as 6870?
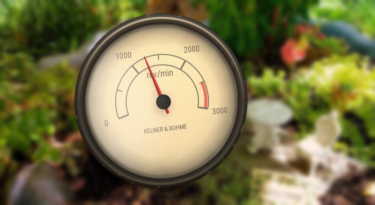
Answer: 1250
